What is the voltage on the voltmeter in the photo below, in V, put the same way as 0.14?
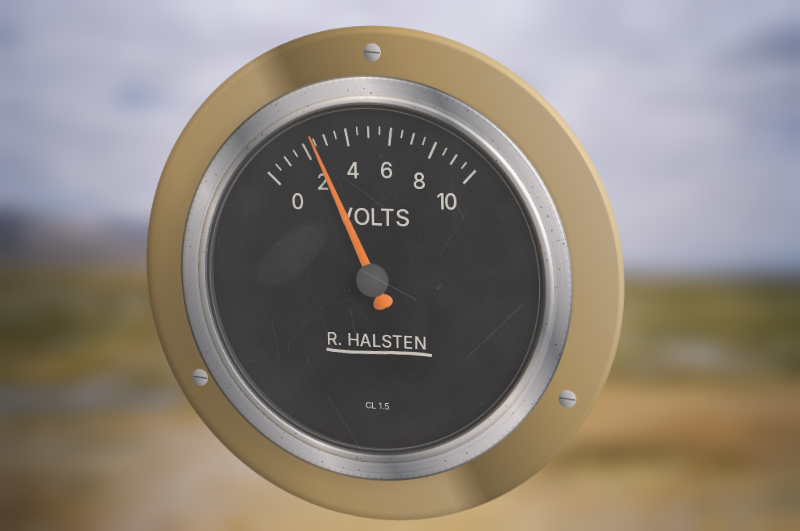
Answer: 2.5
